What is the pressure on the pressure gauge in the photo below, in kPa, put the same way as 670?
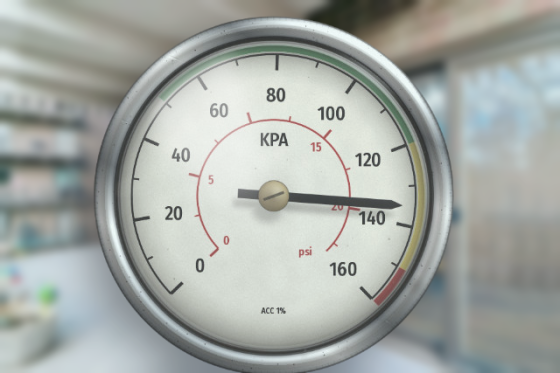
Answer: 135
